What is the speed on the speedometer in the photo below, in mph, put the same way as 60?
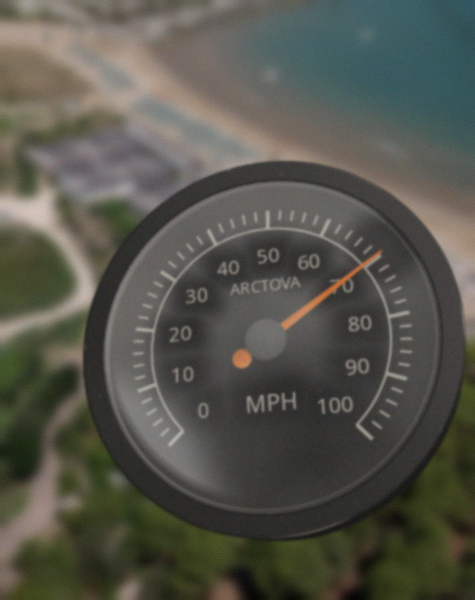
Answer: 70
